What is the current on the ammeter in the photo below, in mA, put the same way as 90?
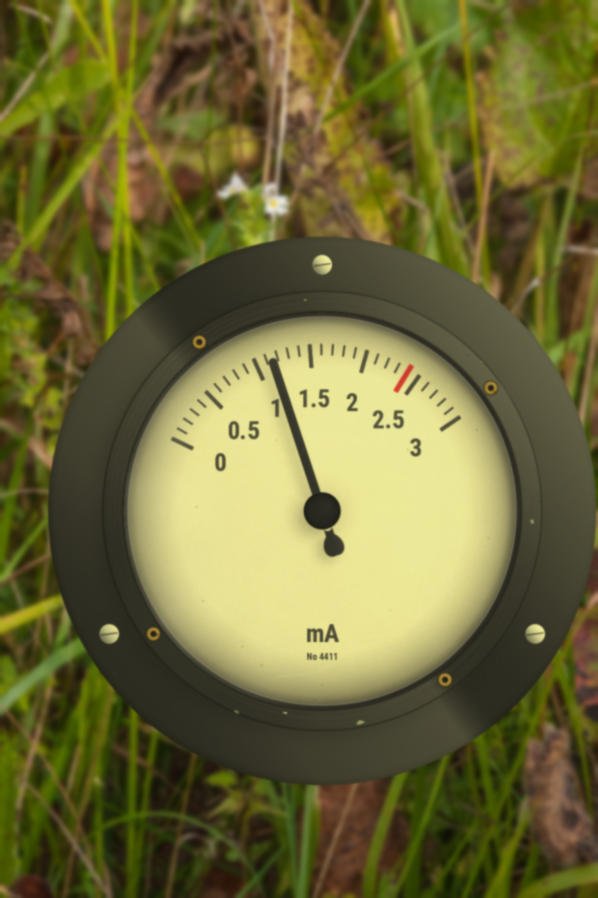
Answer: 1.15
